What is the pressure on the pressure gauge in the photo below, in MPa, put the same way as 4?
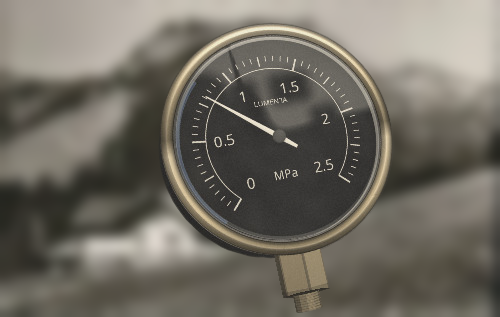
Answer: 0.8
